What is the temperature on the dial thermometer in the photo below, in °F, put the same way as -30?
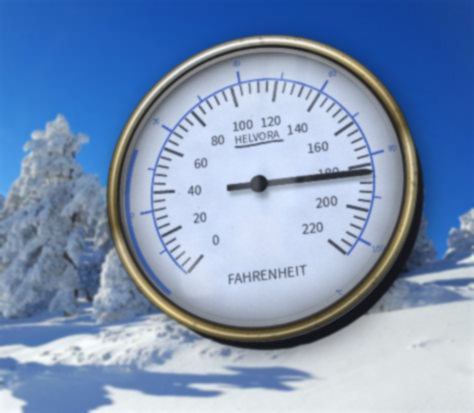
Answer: 184
